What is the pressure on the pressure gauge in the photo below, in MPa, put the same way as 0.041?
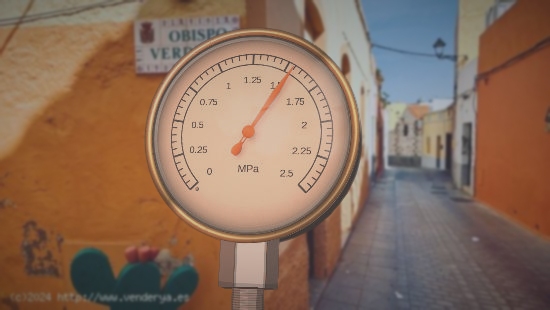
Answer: 1.55
